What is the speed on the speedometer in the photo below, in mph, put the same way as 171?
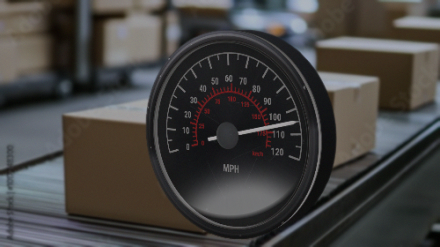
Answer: 105
